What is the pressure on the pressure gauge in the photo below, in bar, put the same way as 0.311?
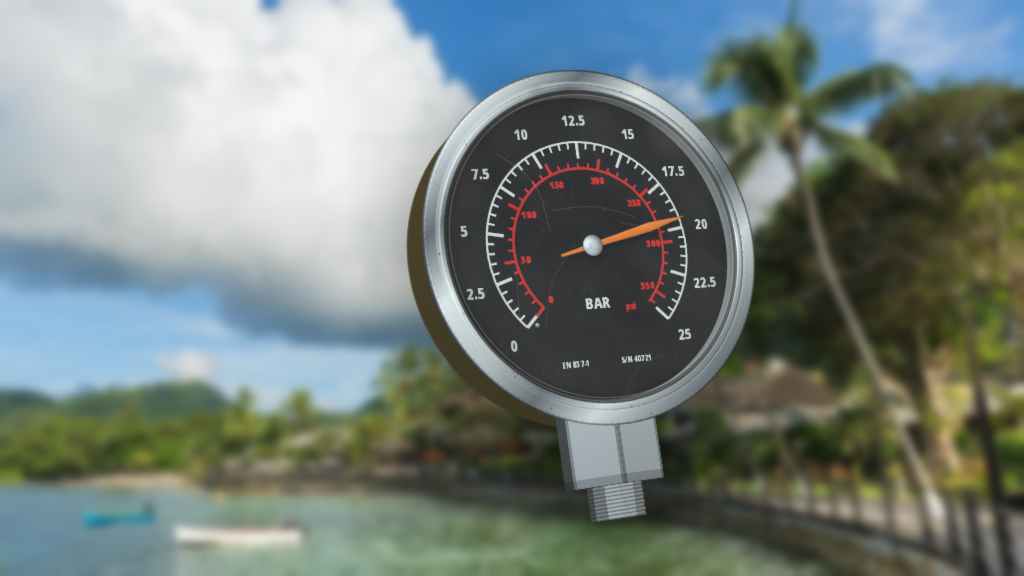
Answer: 19.5
